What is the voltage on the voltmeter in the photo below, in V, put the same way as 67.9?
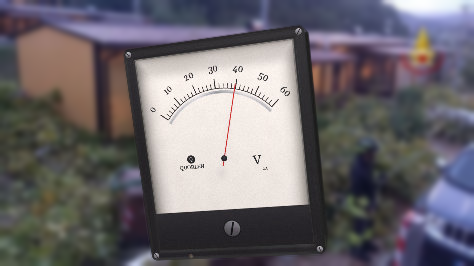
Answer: 40
